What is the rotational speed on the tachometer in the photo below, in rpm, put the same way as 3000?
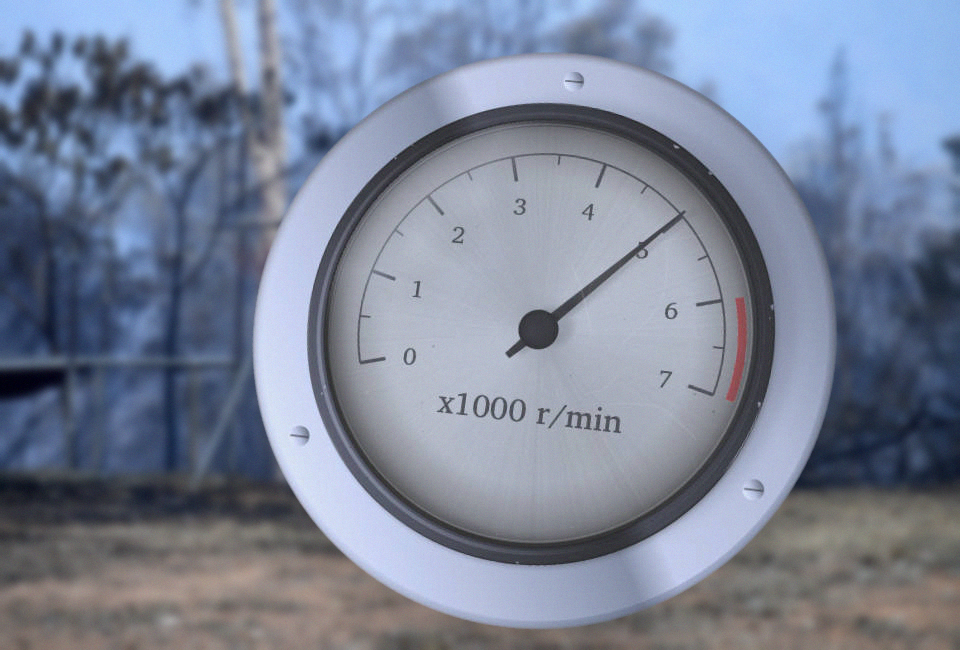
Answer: 5000
